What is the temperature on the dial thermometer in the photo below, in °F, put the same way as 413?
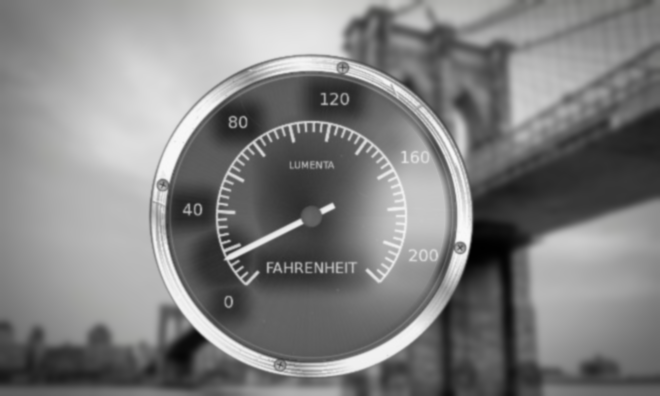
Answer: 16
